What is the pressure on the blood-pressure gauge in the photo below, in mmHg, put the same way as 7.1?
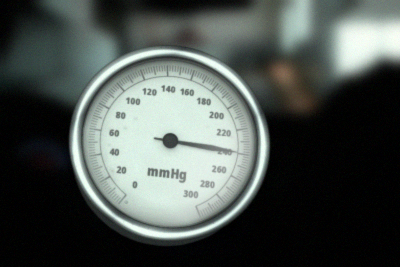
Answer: 240
